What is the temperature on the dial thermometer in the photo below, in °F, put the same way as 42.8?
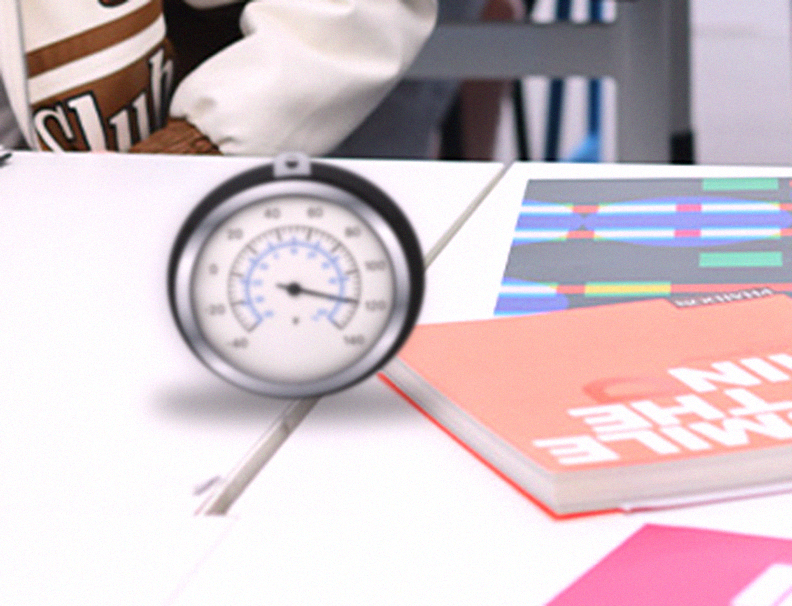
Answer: 120
